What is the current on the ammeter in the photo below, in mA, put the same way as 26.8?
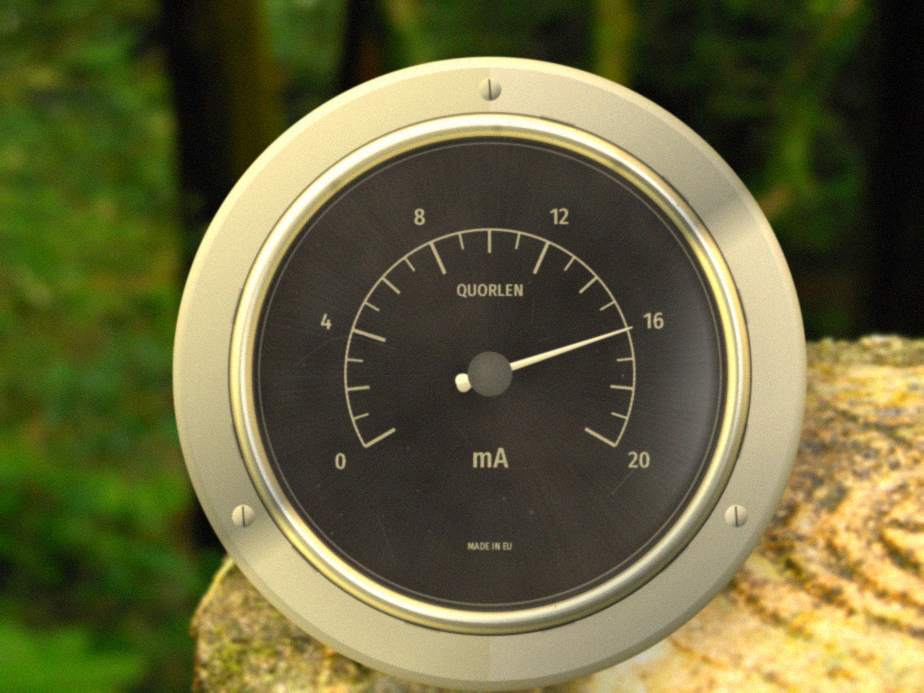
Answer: 16
